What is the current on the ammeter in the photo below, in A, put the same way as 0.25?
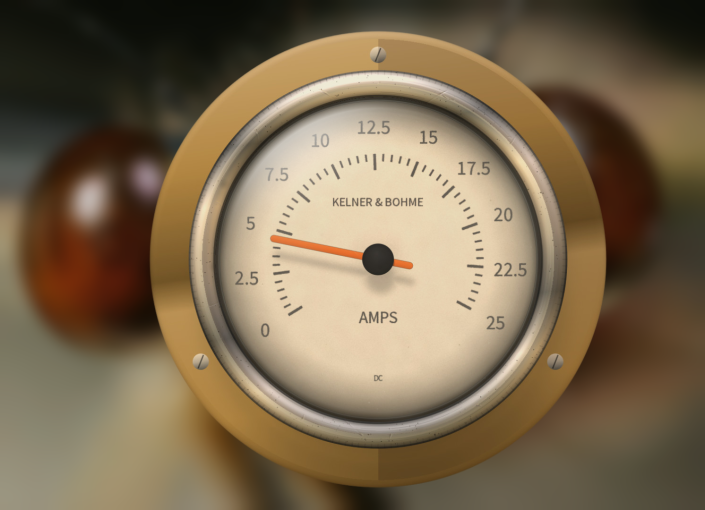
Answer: 4.5
